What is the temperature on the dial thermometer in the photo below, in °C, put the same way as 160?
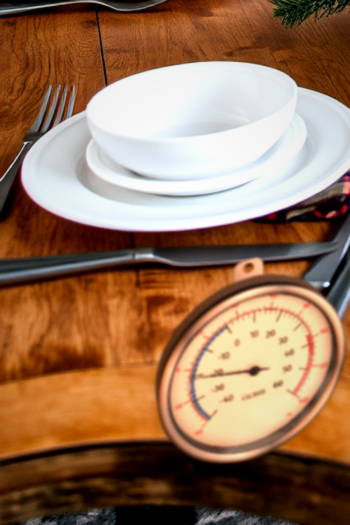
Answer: -20
